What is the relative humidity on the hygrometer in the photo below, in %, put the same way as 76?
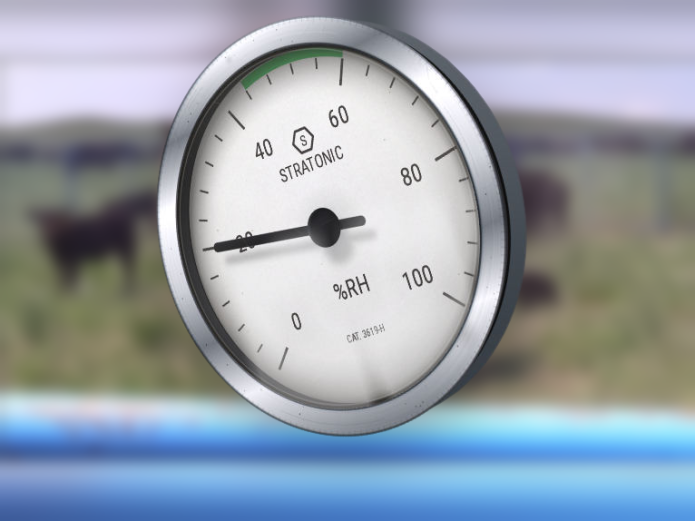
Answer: 20
